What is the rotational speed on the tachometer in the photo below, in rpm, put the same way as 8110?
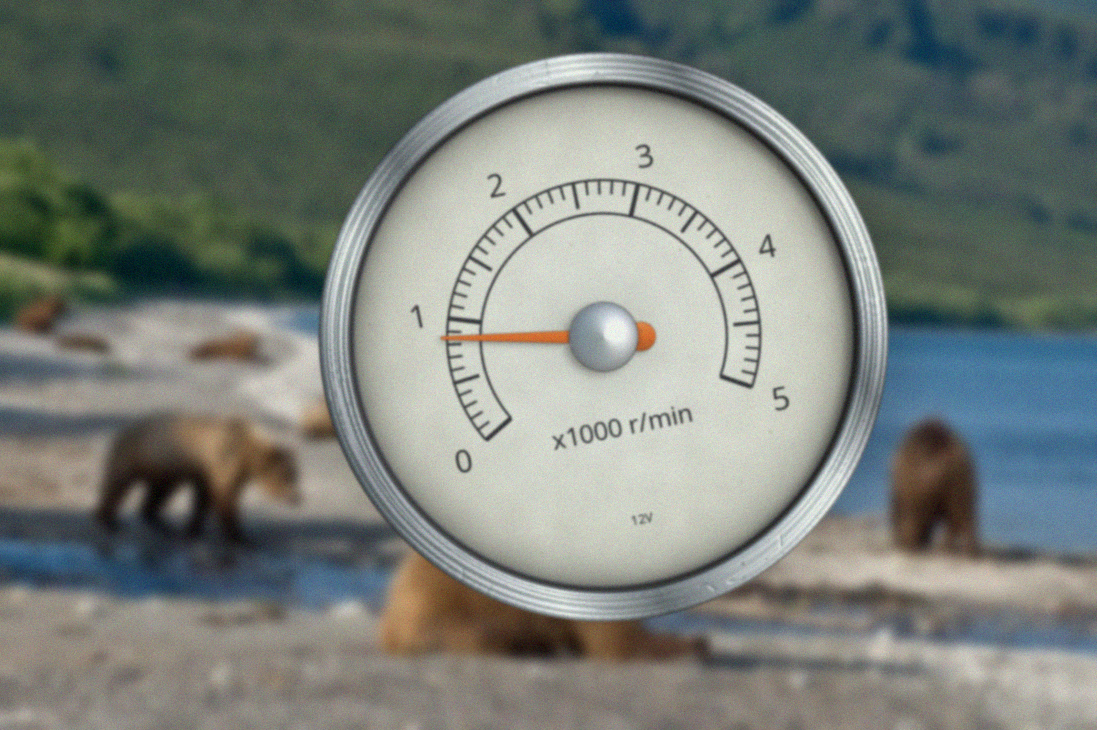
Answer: 850
